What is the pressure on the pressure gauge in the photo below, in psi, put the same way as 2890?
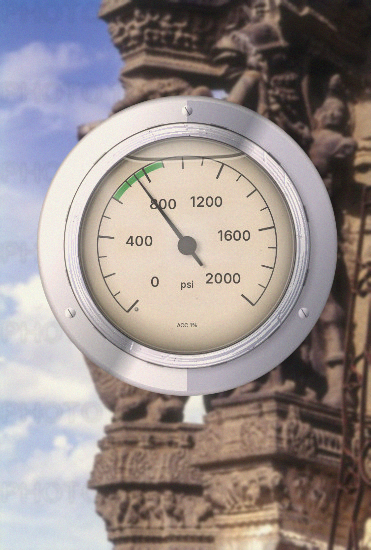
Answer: 750
